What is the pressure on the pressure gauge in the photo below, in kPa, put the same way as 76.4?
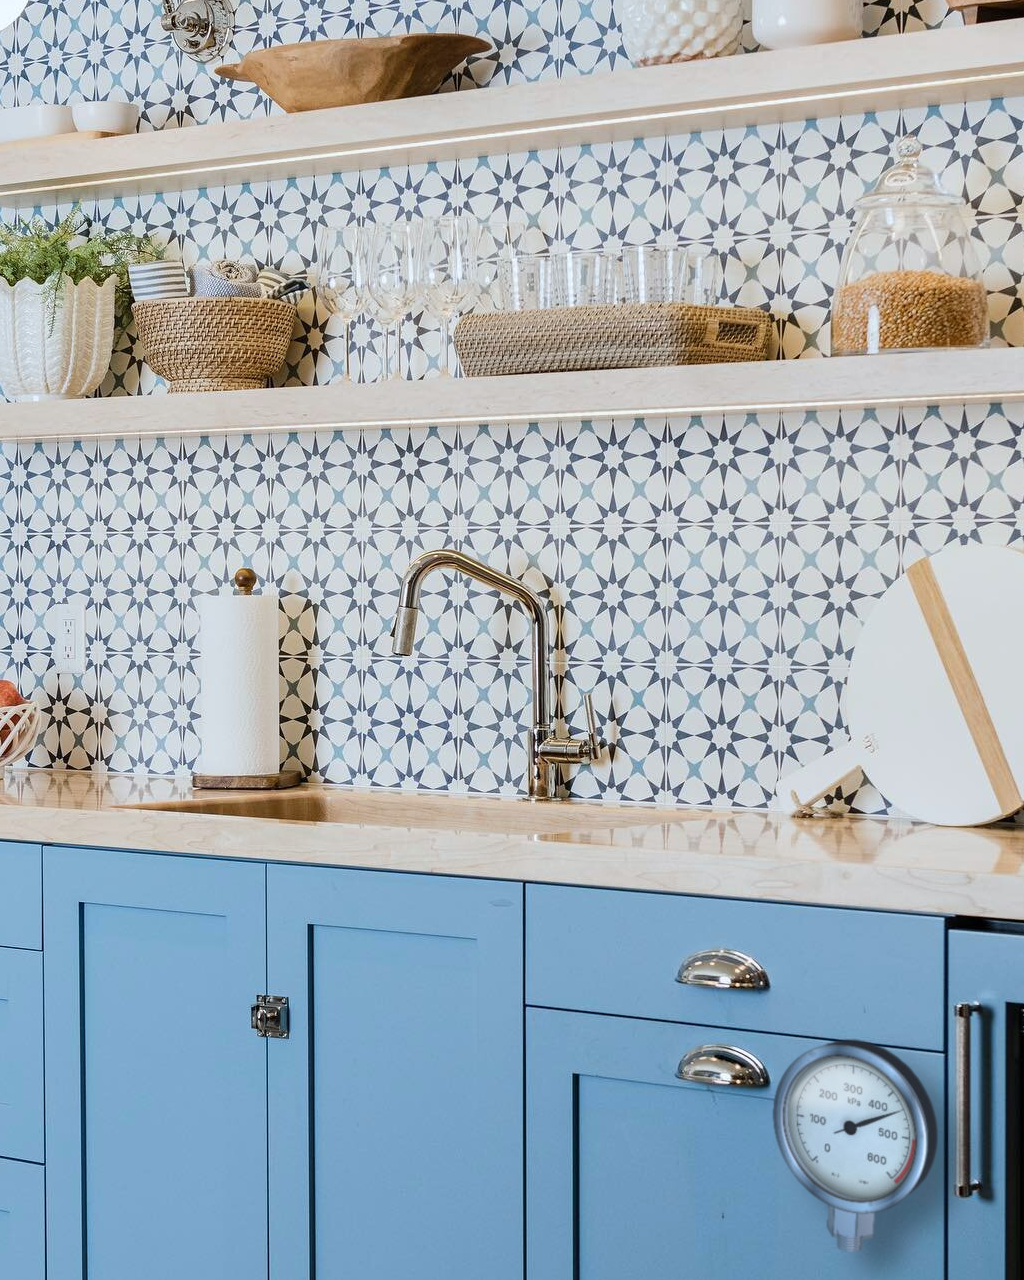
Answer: 440
